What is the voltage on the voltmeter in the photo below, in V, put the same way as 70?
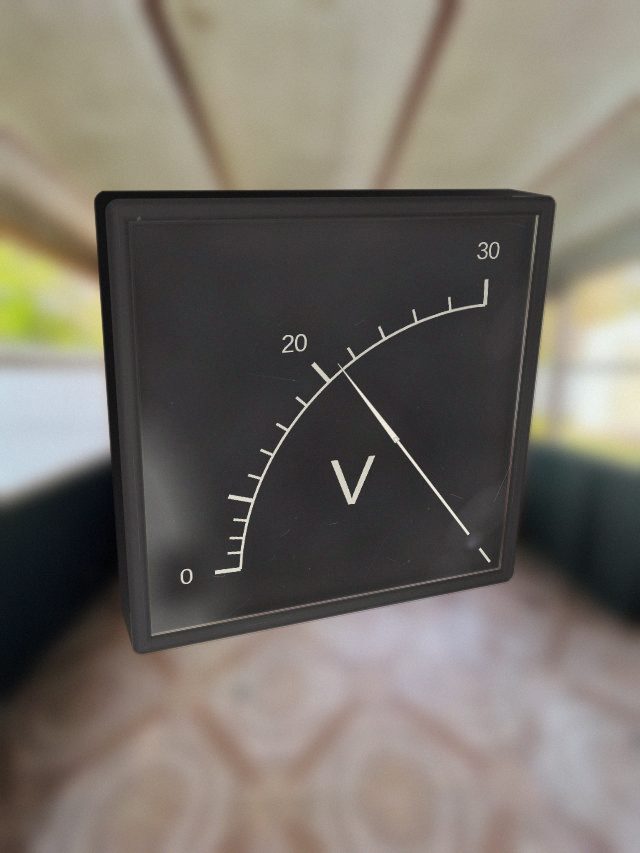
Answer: 21
